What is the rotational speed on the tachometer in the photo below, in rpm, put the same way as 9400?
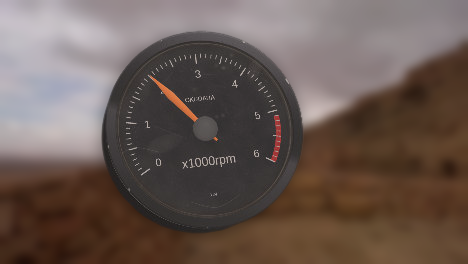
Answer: 2000
